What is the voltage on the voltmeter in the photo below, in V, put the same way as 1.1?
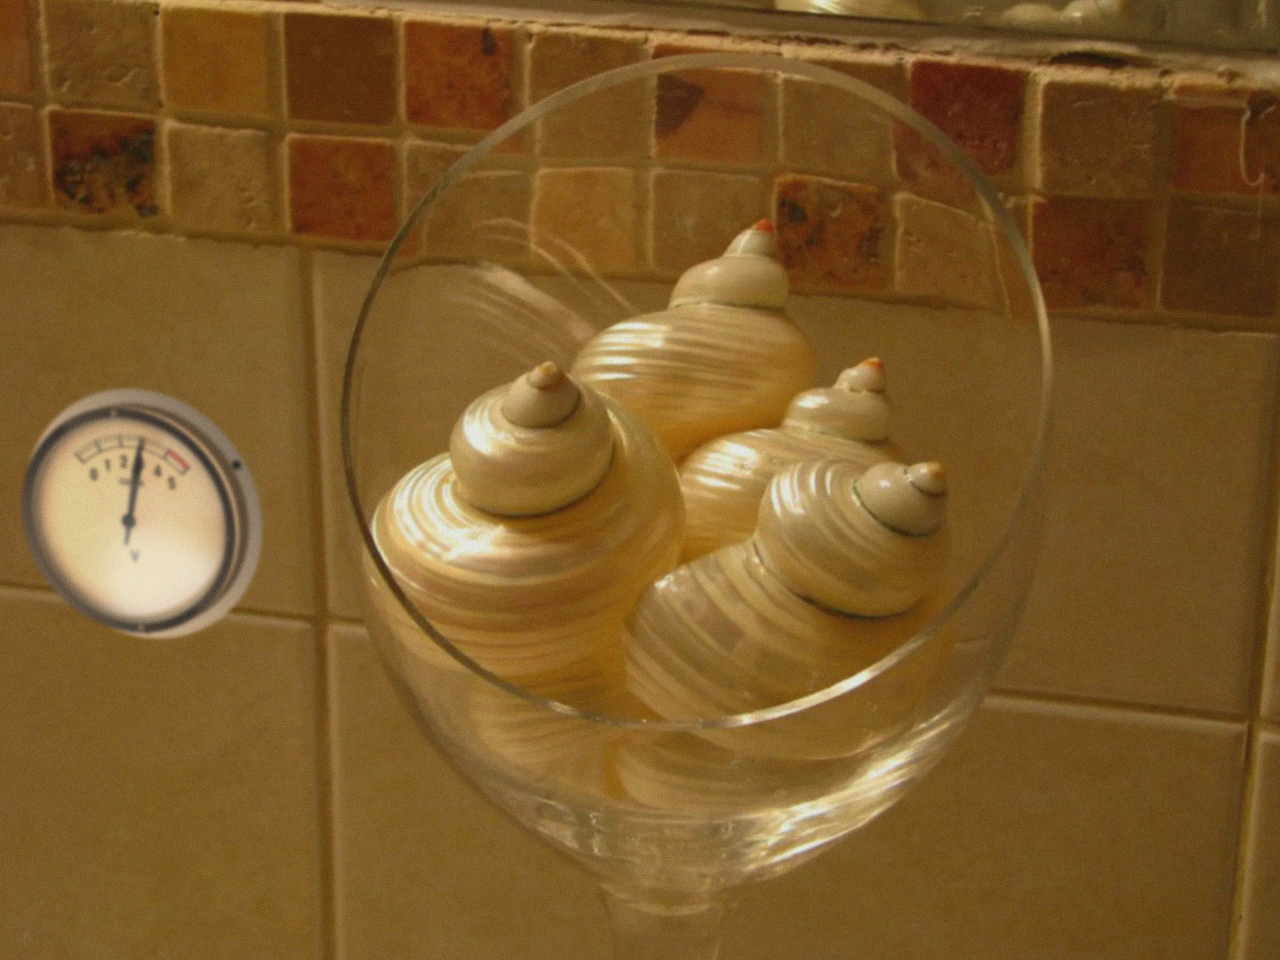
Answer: 3
